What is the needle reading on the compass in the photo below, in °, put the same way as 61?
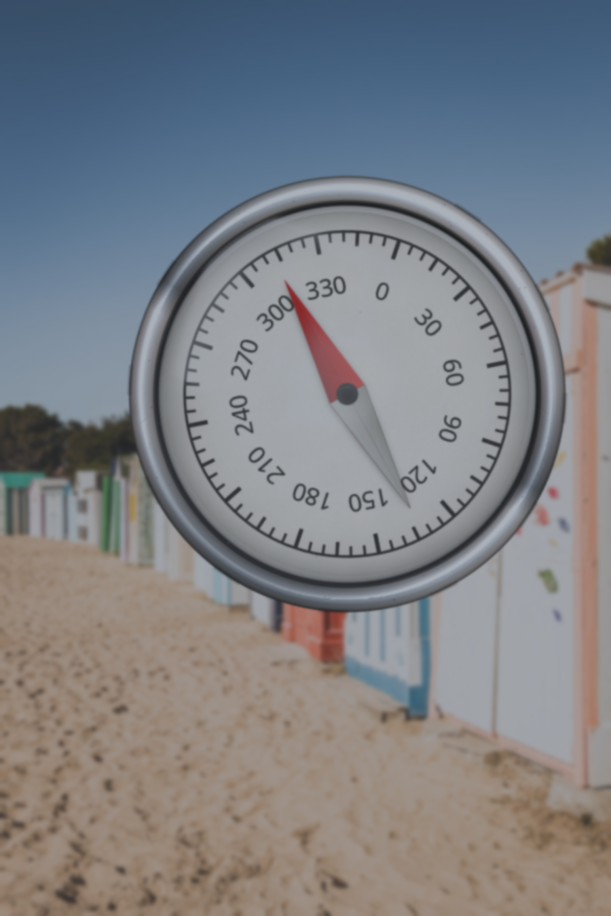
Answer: 312.5
